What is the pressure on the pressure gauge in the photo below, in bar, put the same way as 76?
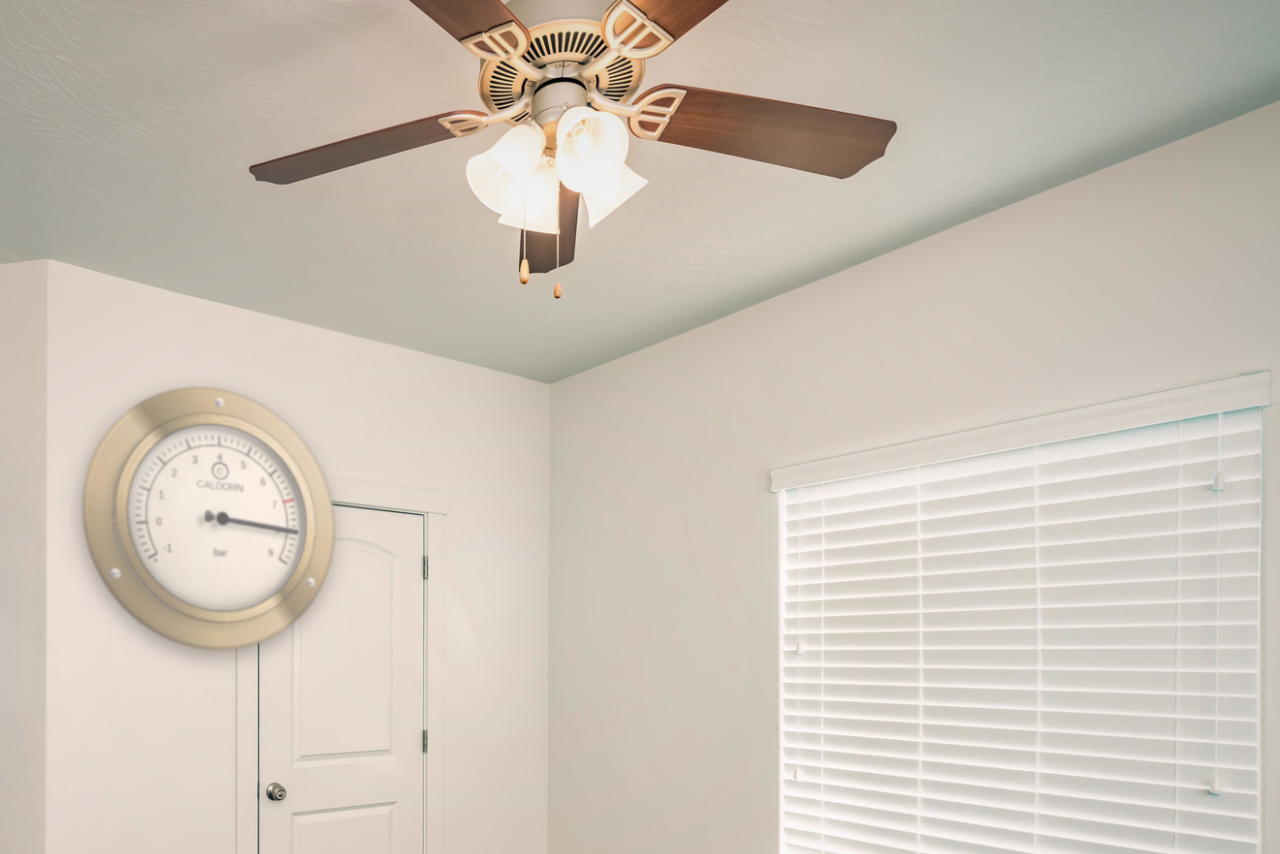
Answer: 8
